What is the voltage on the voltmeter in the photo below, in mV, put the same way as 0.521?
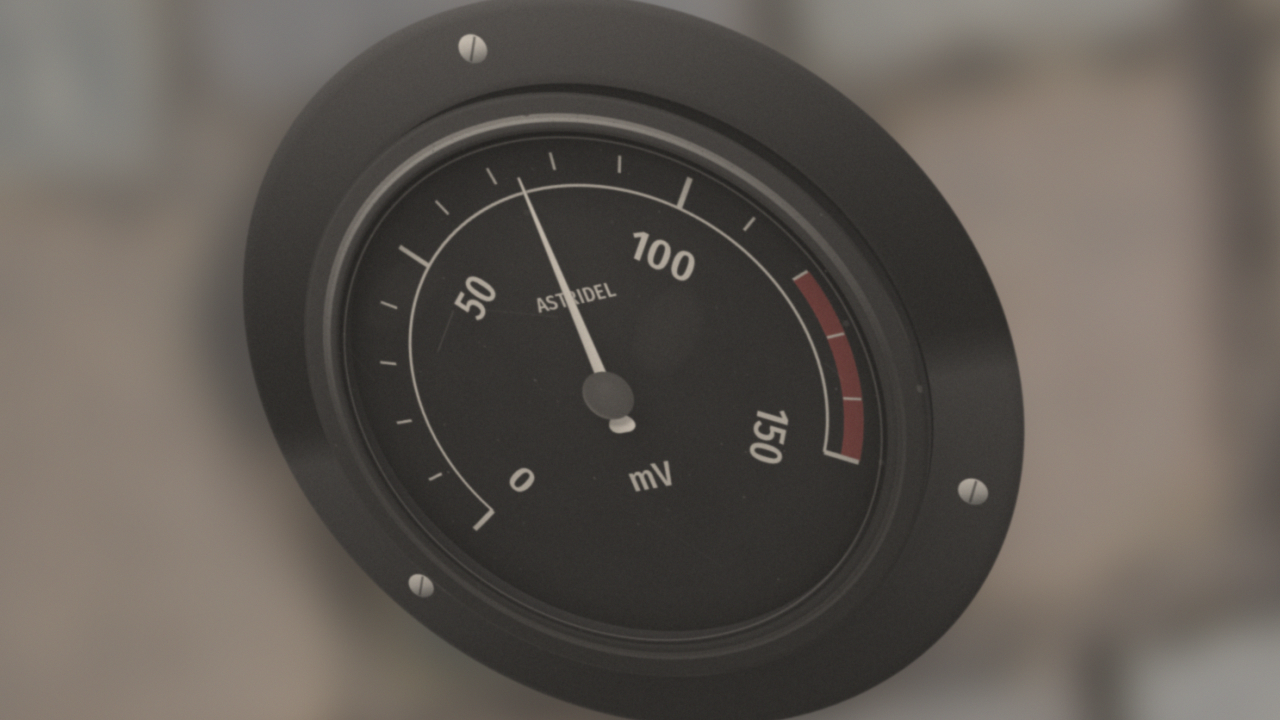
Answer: 75
